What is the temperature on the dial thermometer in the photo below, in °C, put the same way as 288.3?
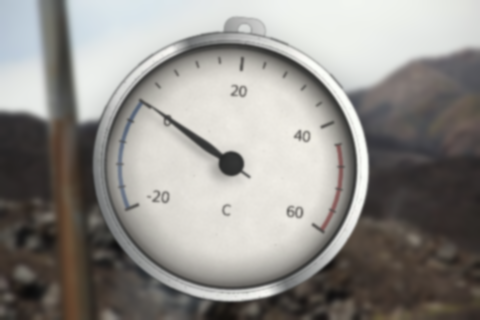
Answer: 0
